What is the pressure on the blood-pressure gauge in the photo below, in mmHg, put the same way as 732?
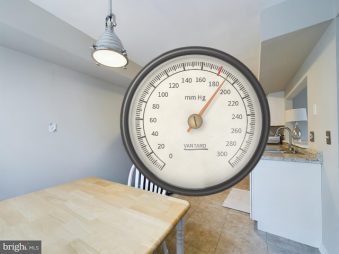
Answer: 190
